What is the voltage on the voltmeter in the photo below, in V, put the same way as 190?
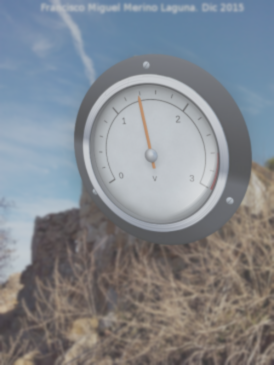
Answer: 1.4
